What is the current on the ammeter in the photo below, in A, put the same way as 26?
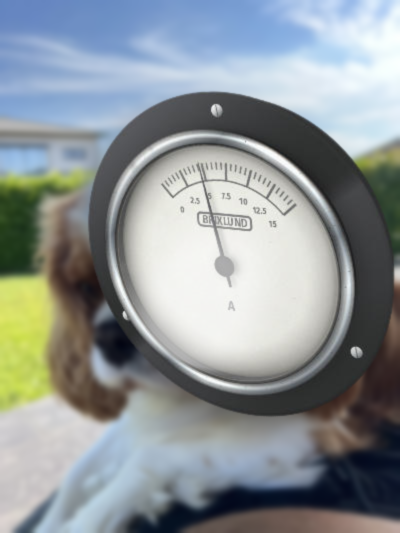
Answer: 5
